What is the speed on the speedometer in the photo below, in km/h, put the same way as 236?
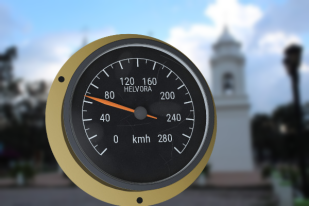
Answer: 65
